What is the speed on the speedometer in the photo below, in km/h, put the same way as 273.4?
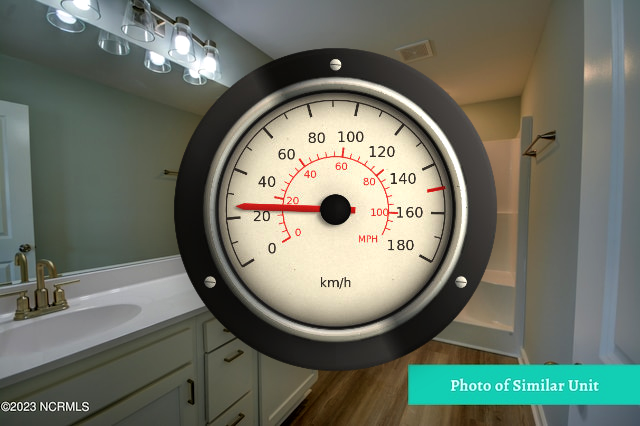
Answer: 25
